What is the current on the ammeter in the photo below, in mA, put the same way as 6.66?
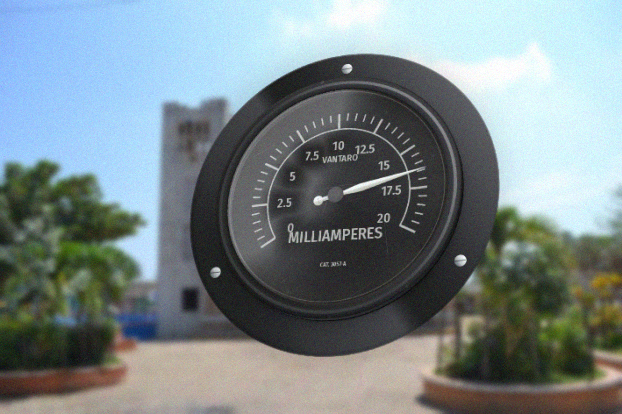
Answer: 16.5
